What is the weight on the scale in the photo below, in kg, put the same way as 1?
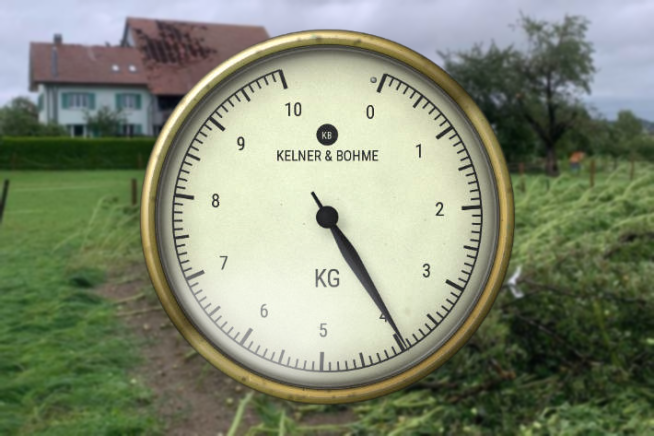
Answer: 3.95
